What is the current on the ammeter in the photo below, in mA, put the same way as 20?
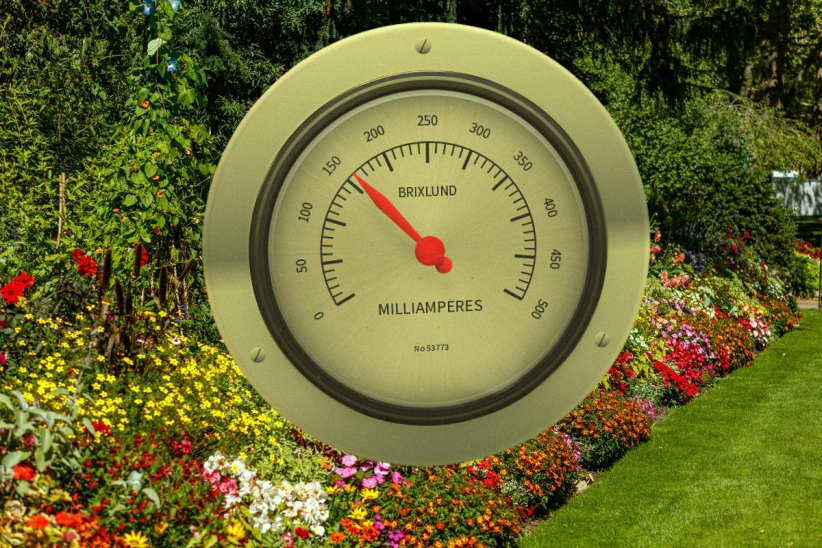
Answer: 160
